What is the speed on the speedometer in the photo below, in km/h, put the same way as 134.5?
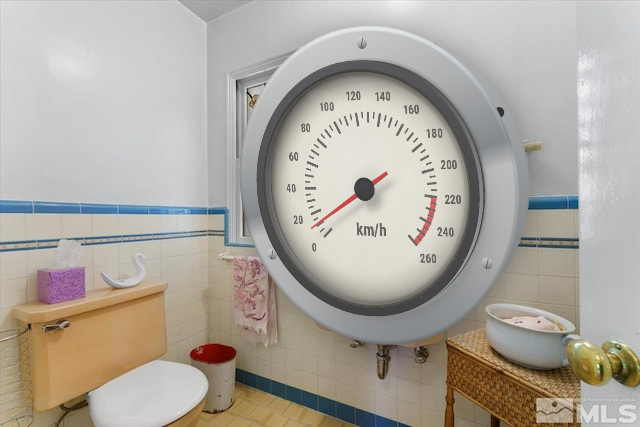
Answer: 10
